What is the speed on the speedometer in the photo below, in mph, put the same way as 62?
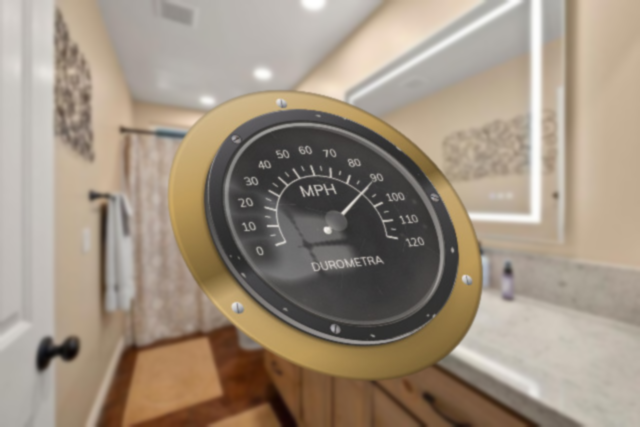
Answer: 90
